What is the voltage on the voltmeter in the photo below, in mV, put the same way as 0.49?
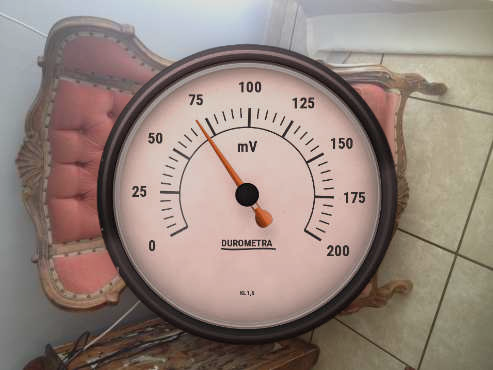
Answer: 70
